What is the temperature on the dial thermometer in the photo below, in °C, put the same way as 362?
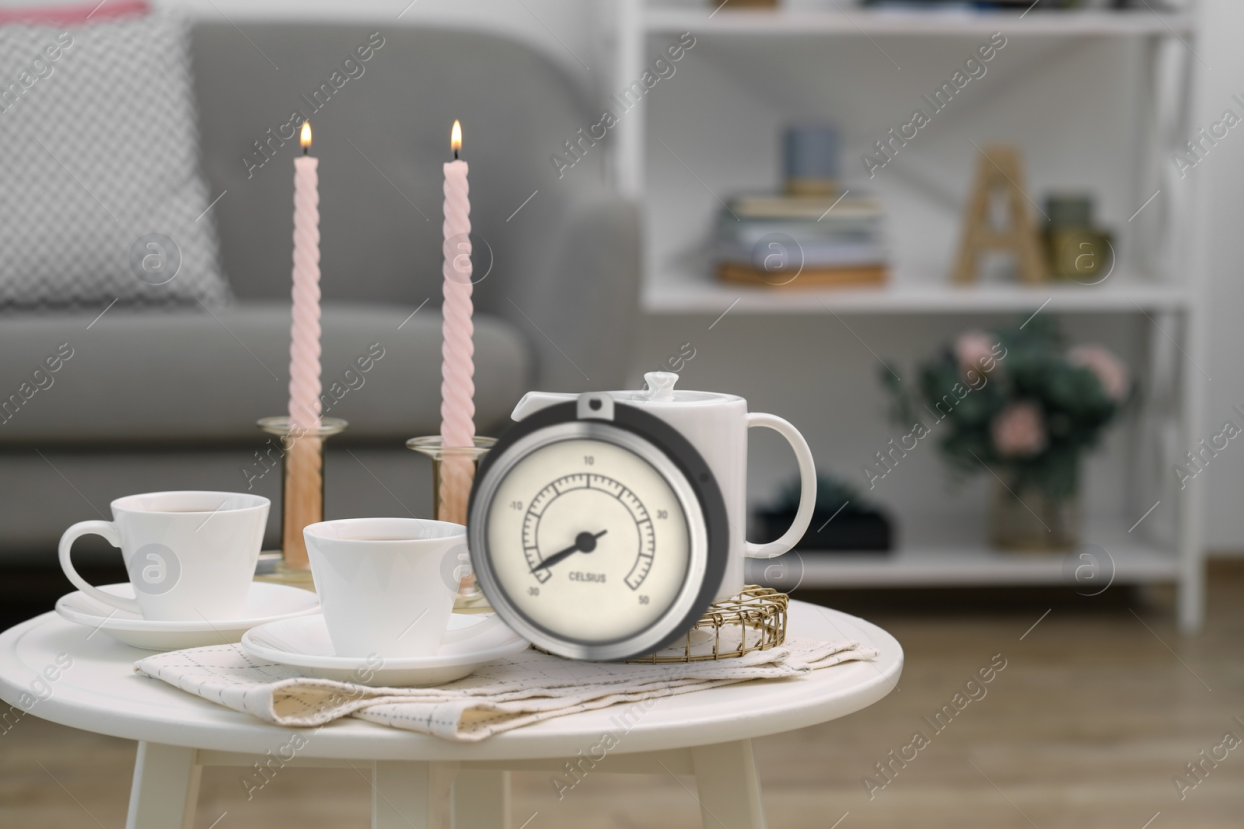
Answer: -26
